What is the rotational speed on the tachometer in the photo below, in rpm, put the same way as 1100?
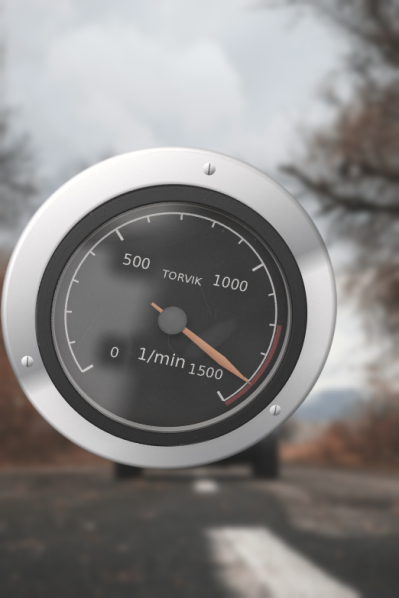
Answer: 1400
